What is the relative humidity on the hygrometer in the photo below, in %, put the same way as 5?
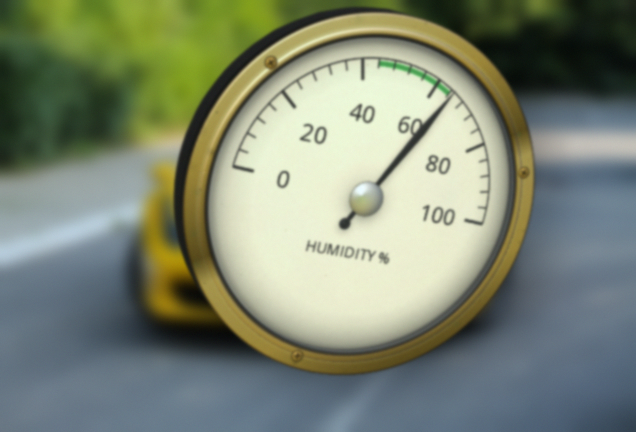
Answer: 64
